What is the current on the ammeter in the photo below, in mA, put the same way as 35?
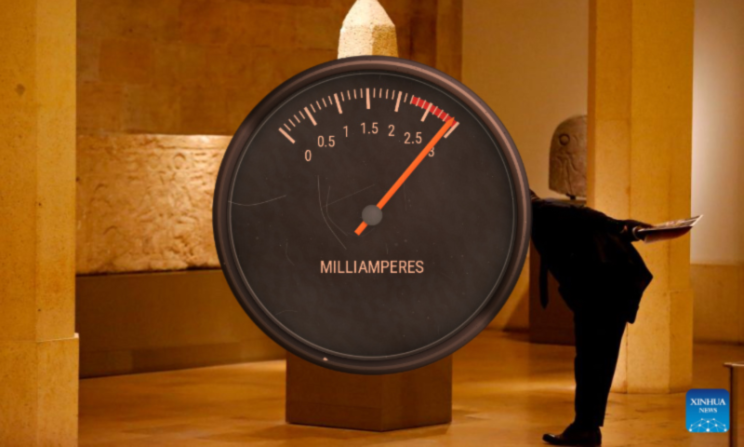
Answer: 2.9
